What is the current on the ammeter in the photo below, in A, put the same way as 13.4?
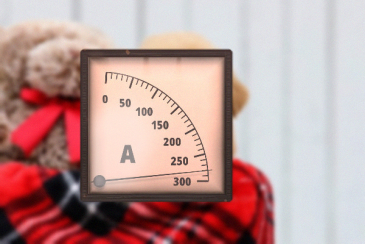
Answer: 280
